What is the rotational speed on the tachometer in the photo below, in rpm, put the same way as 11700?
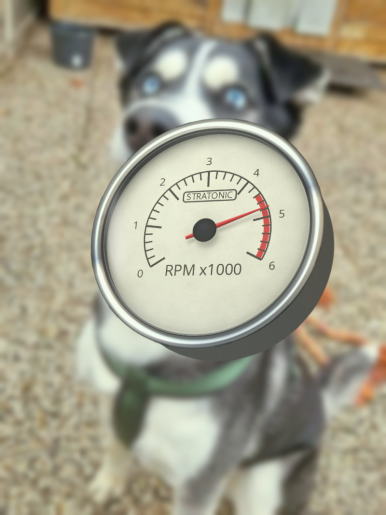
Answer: 4800
